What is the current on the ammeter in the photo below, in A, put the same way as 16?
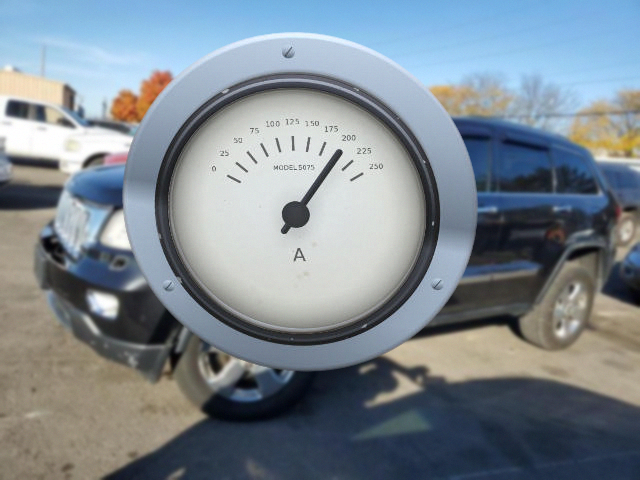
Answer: 200
